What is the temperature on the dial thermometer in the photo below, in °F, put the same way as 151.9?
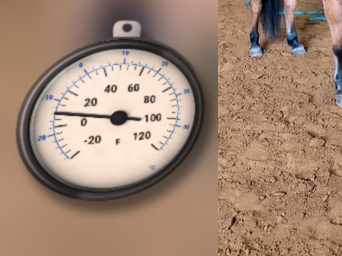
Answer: 8
